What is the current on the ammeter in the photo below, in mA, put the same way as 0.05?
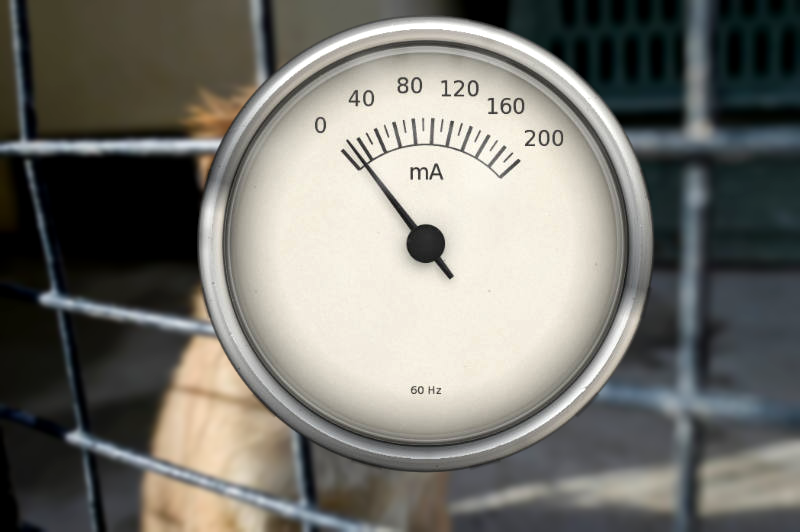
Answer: 10
